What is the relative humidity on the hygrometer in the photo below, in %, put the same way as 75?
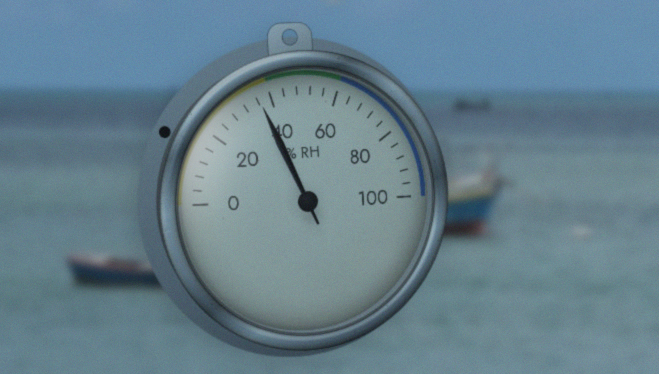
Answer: 36
